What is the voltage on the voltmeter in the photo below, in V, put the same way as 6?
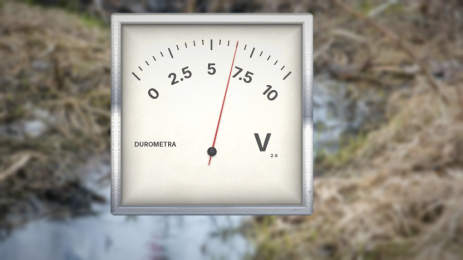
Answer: 6.5
